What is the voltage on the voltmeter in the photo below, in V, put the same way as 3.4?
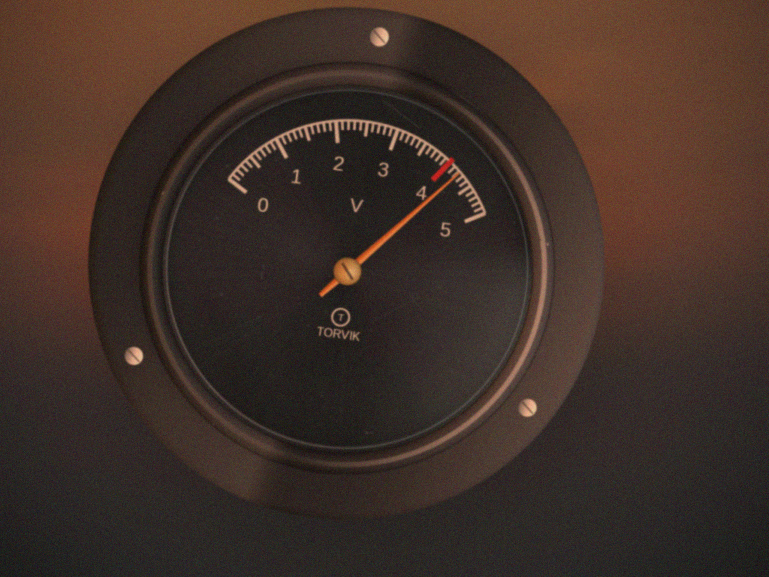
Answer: 4.2
